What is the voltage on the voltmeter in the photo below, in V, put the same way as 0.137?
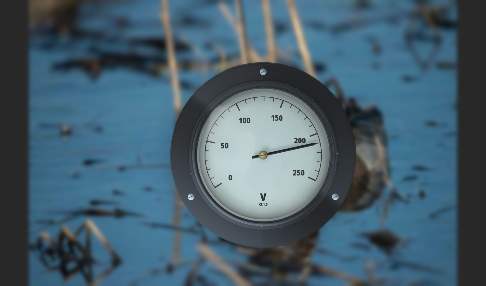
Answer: 210
